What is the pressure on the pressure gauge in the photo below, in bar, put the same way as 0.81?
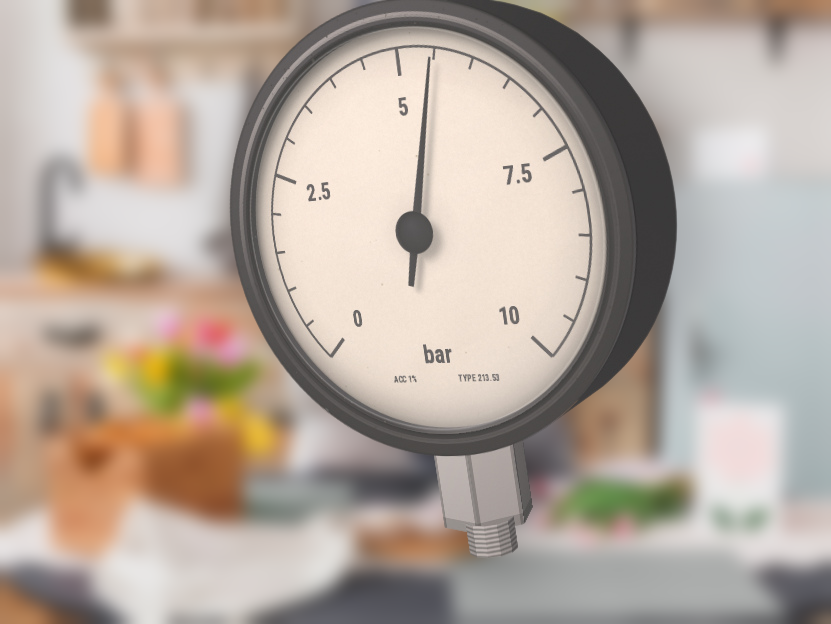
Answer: 5.5
